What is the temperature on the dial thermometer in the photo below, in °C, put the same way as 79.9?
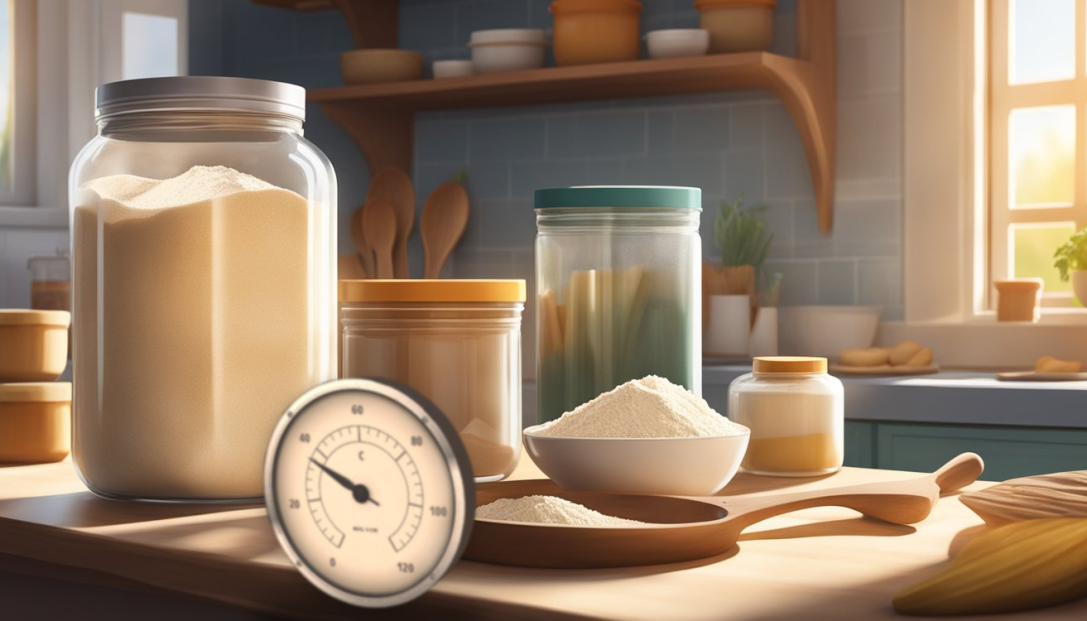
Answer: 36
